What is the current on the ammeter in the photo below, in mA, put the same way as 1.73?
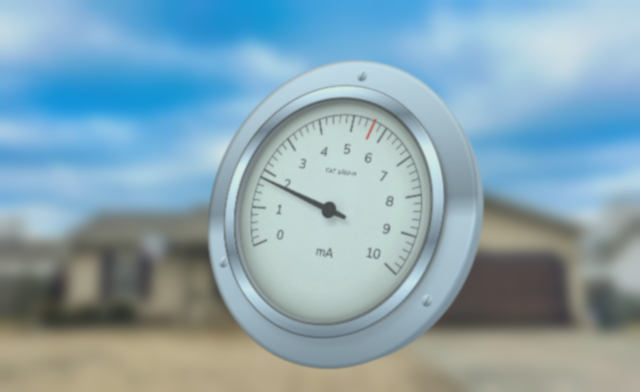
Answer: 1.8
